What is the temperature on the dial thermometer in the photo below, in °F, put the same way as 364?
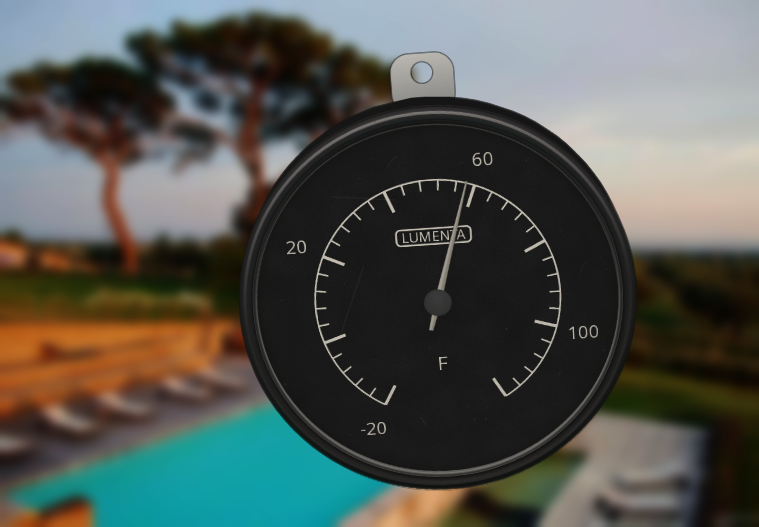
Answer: 58
